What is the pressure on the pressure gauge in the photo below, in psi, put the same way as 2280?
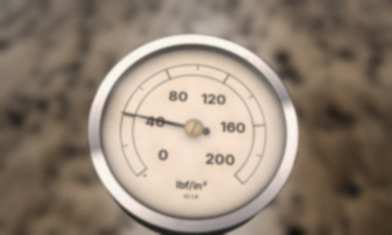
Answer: 40
